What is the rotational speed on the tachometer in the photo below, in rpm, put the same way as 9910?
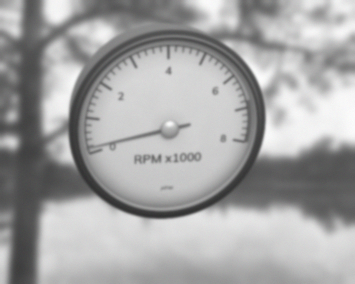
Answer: 200
